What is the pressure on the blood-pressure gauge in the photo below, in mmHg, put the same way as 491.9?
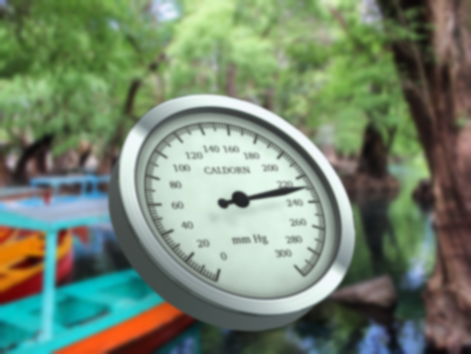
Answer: 230
